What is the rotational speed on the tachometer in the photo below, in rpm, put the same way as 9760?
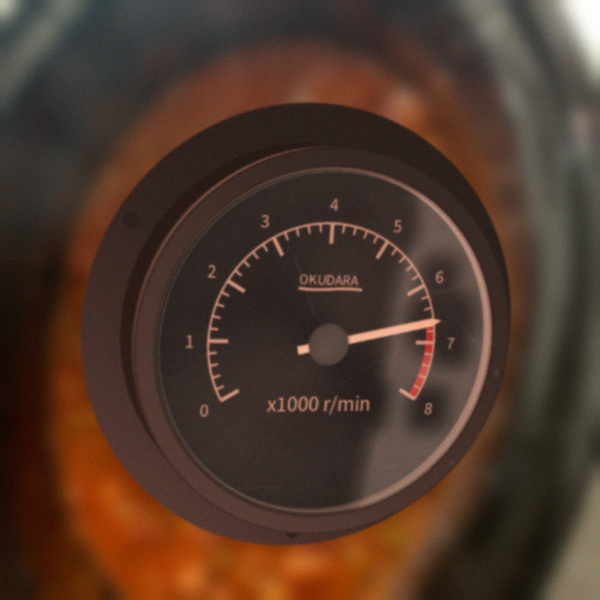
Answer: 6600
